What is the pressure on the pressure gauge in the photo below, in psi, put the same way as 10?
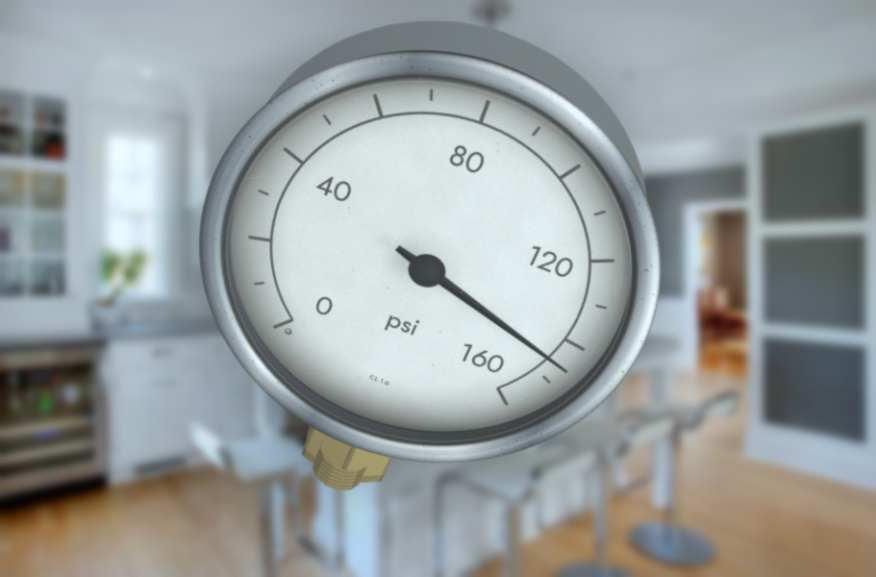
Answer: 145
